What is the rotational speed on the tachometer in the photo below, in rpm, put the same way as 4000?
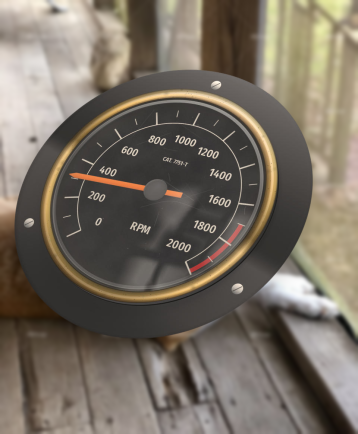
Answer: 300
